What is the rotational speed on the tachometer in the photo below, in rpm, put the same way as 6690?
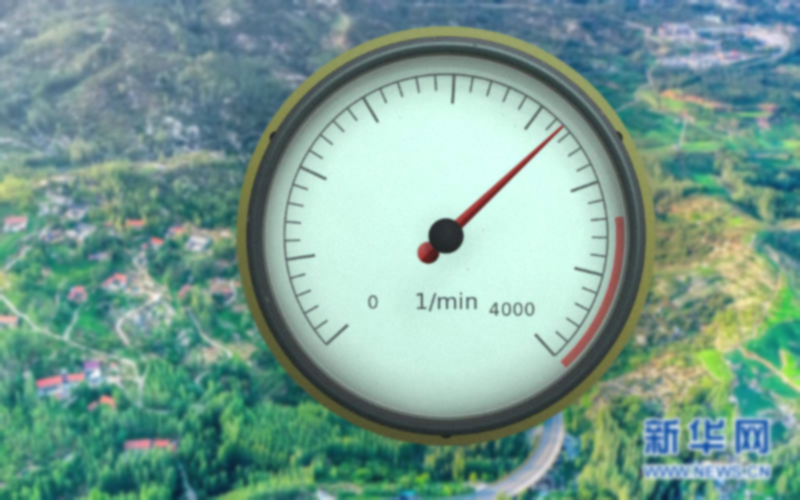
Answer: 2650
